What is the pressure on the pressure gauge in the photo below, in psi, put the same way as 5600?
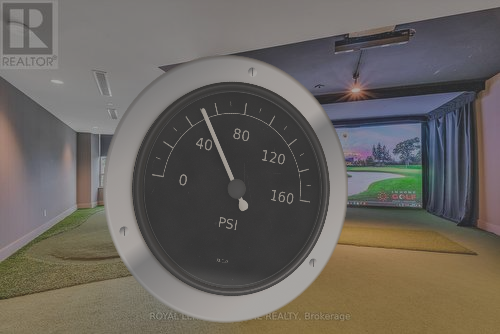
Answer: 50
